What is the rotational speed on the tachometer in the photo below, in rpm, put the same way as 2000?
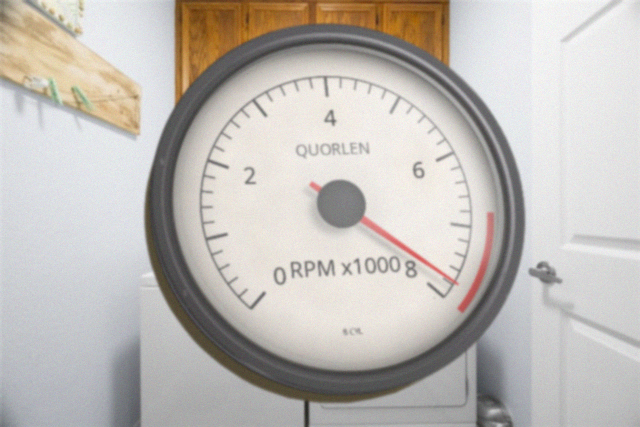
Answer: 7800
